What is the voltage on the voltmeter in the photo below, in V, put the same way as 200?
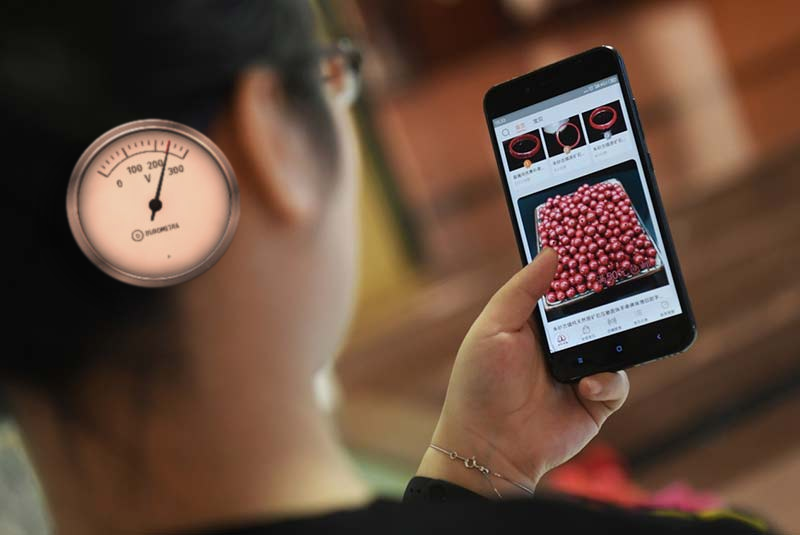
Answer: 240
